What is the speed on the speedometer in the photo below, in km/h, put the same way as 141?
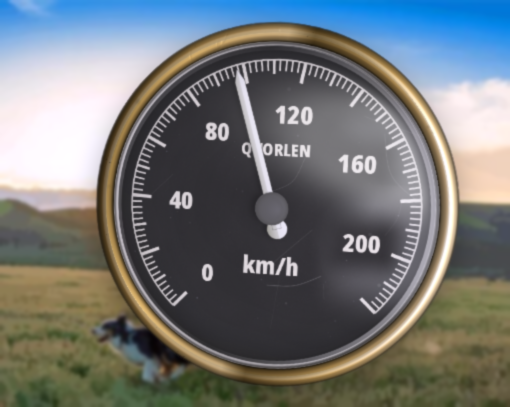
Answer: 98
